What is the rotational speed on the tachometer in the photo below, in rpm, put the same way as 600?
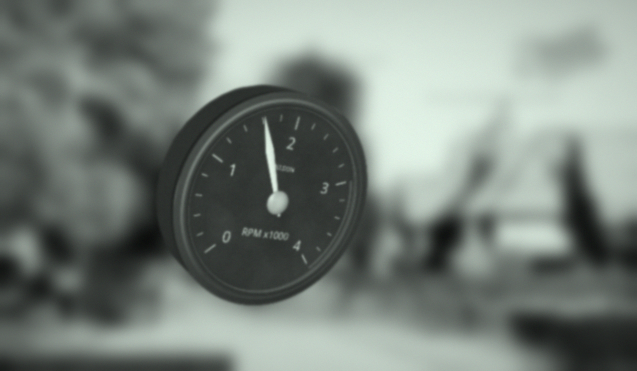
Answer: 1600
